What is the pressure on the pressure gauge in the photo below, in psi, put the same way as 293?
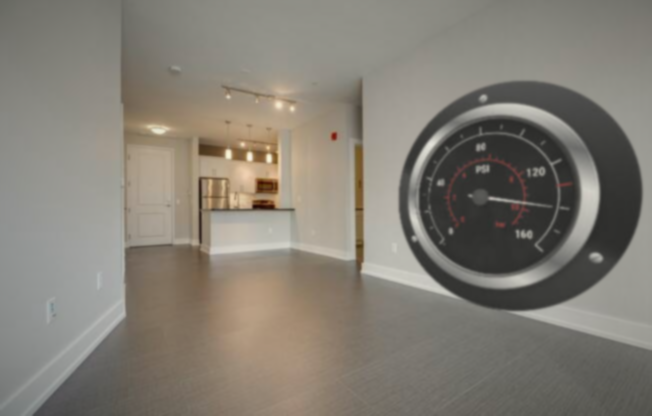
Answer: 140
